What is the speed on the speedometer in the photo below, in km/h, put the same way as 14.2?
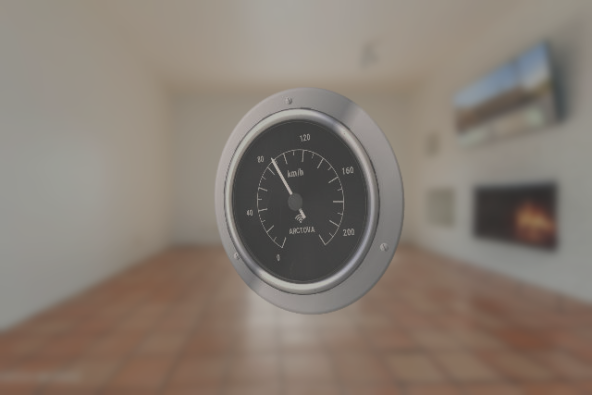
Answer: 90
